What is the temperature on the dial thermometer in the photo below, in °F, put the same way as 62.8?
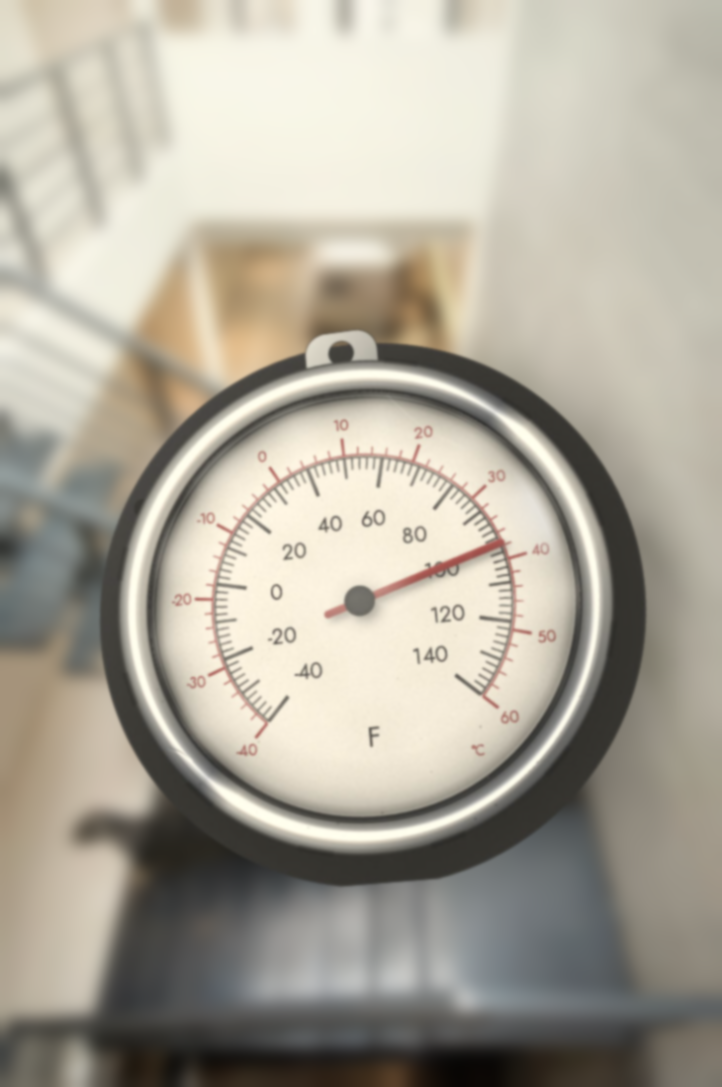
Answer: 100
